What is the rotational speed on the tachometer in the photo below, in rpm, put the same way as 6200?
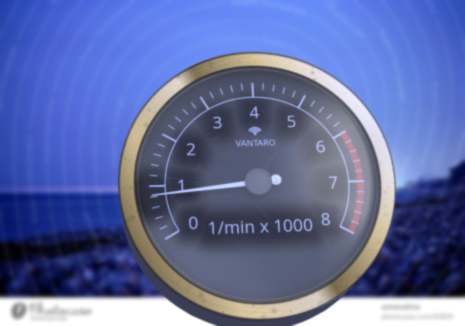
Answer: 800
